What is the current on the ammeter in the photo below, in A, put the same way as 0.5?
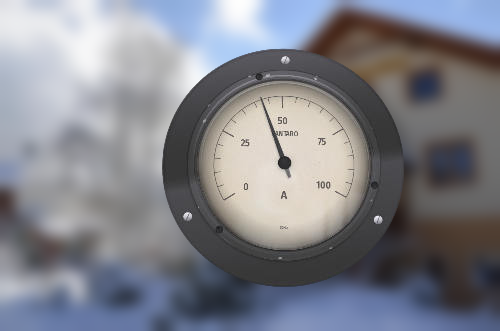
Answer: 42.5
